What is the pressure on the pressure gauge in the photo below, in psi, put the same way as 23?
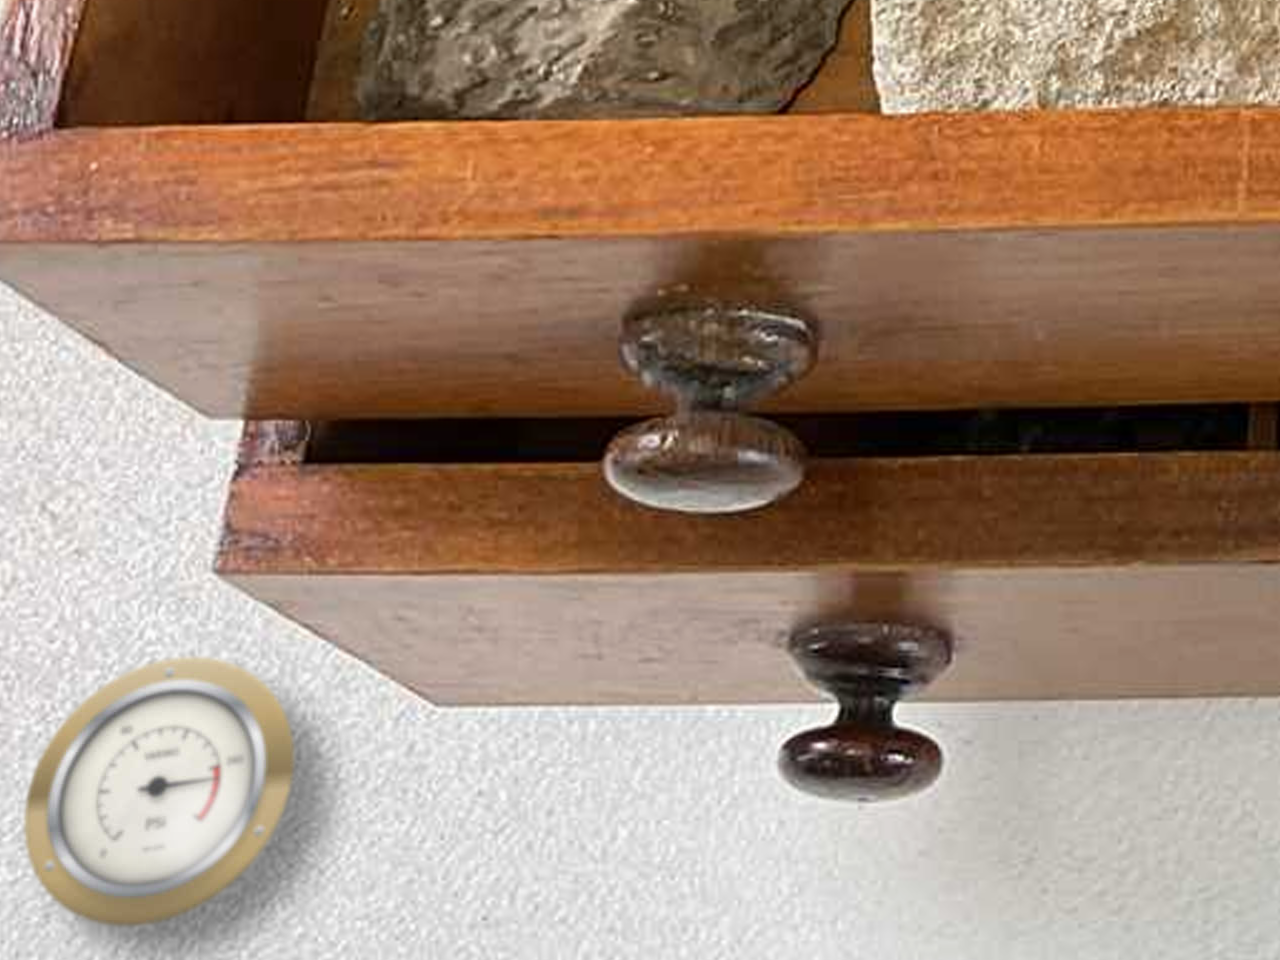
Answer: 170
